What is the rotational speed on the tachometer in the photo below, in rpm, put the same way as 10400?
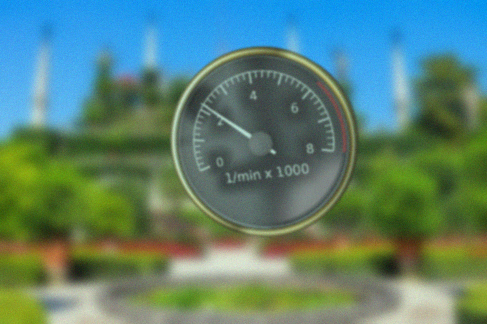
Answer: 2200
